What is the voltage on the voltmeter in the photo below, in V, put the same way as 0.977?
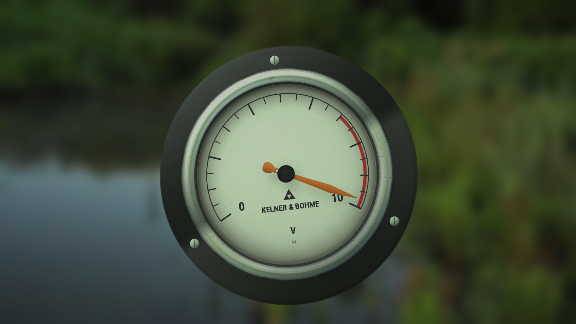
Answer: 9.75
